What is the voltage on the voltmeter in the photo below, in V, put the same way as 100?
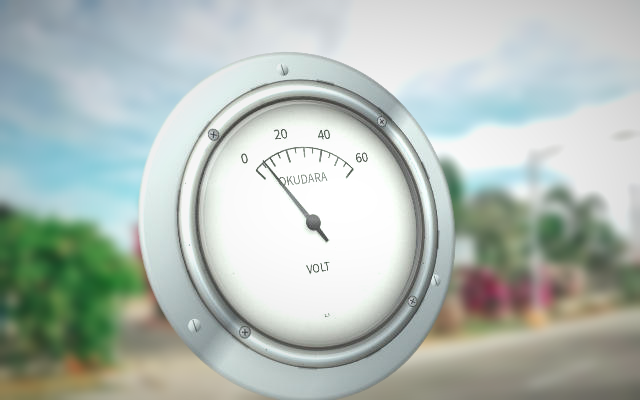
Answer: 5
